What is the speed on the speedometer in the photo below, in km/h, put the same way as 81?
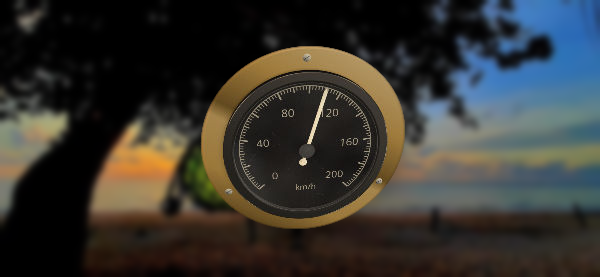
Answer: 110
